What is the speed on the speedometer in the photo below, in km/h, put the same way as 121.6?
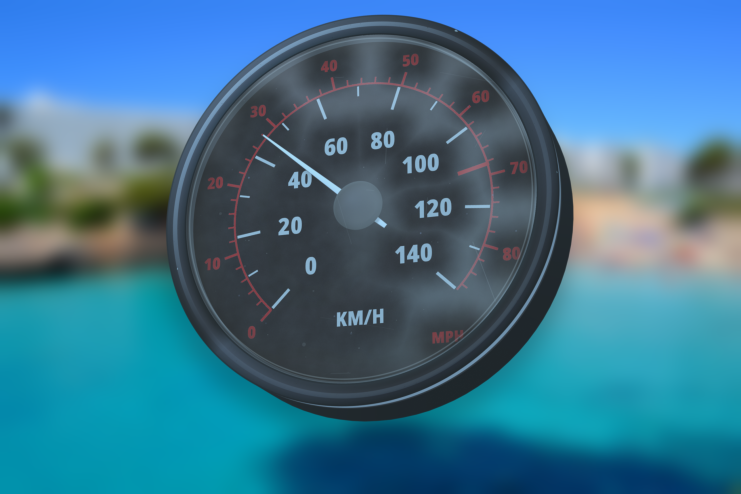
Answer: 45
